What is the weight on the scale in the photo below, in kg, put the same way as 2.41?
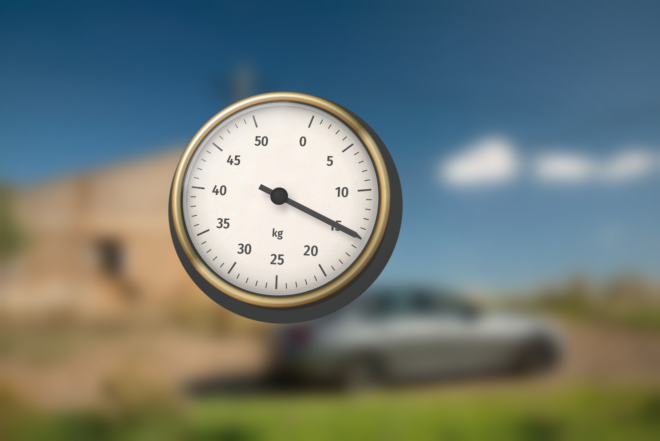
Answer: 15
